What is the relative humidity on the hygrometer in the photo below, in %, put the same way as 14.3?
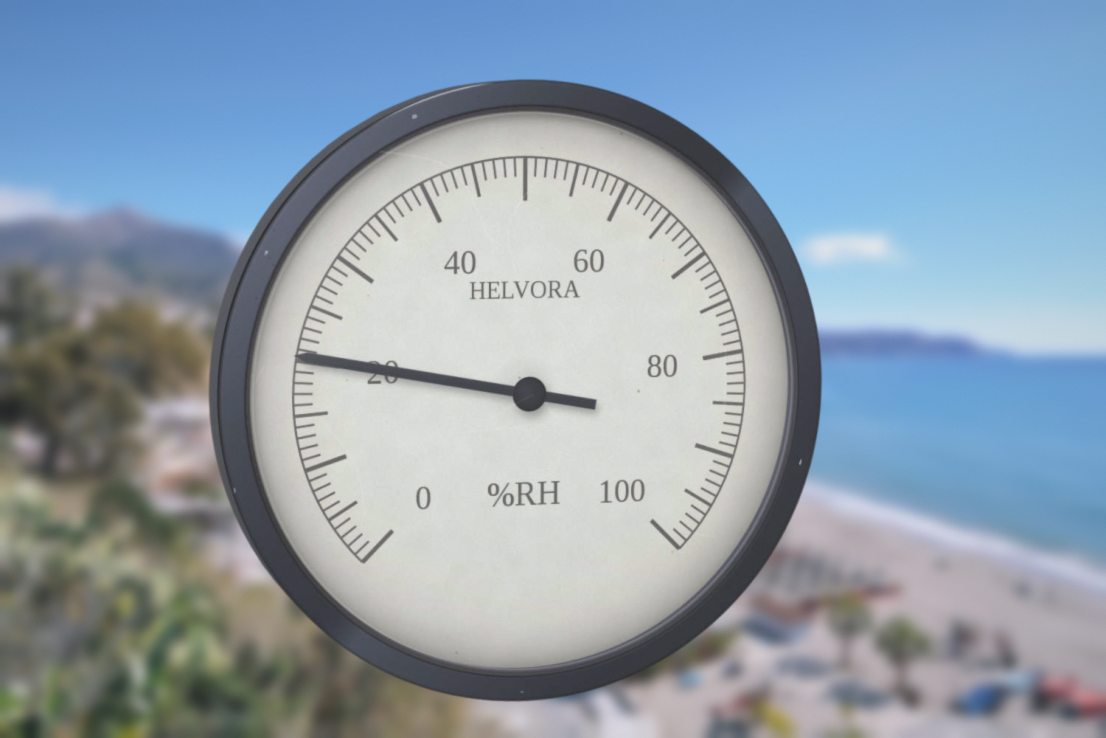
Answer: 20.5
